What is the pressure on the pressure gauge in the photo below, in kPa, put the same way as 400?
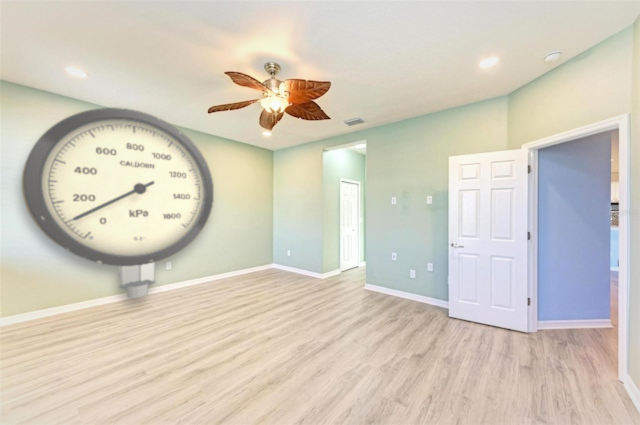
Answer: 100
